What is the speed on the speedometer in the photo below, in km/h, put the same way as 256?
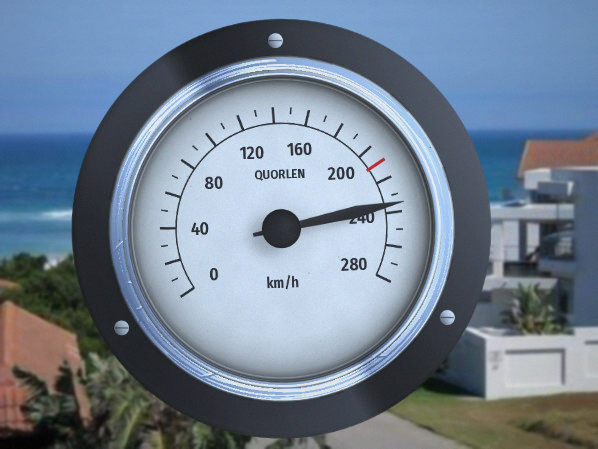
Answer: 235
